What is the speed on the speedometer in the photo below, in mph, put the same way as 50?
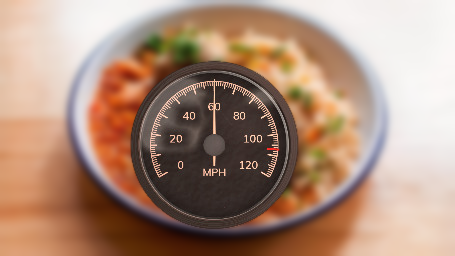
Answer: 60
